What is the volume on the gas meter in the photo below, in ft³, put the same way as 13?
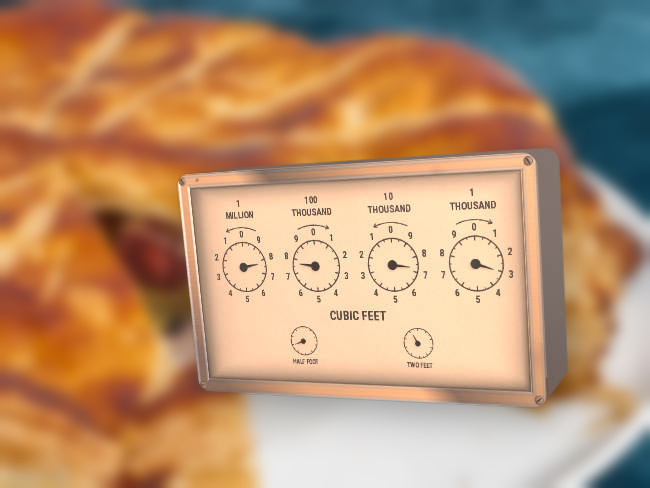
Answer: 777300
